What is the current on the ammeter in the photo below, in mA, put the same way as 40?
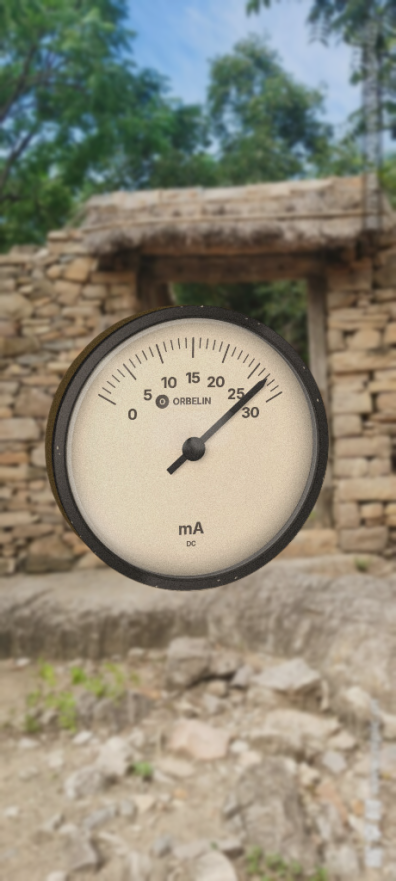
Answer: 27
